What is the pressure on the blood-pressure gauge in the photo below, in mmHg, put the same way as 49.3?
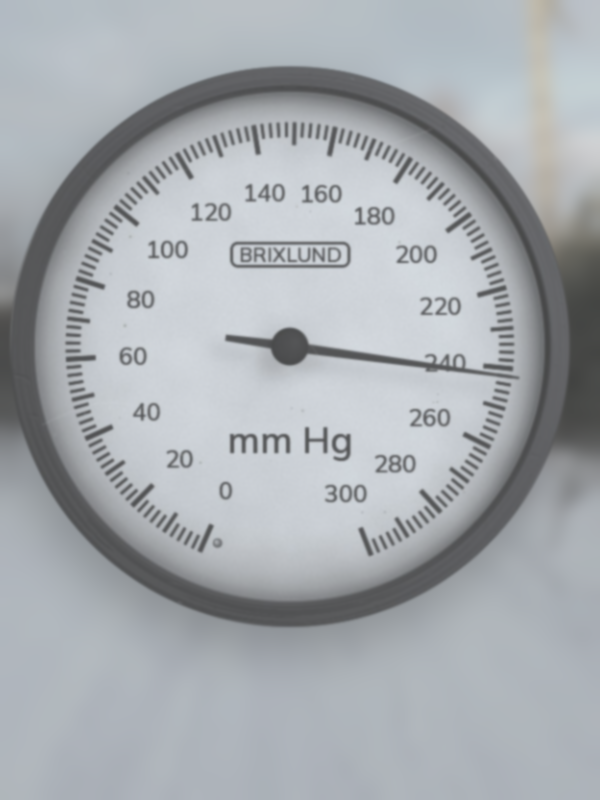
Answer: 242
